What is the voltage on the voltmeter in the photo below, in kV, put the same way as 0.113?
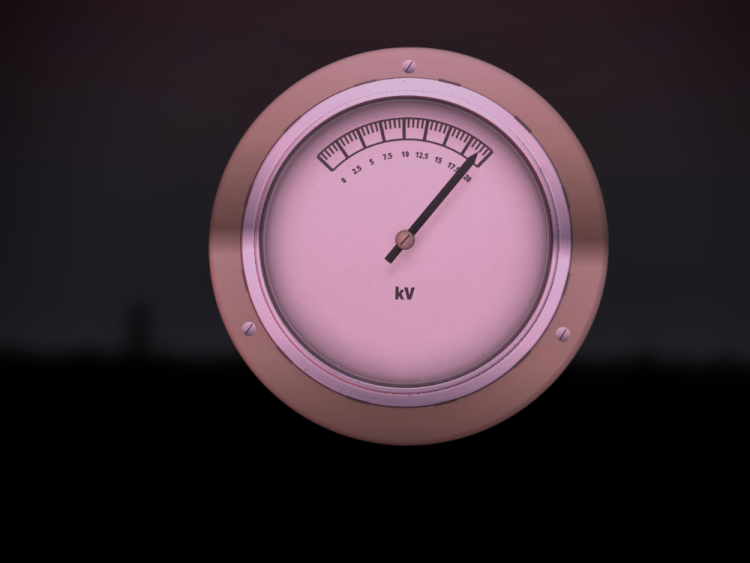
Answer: 19
